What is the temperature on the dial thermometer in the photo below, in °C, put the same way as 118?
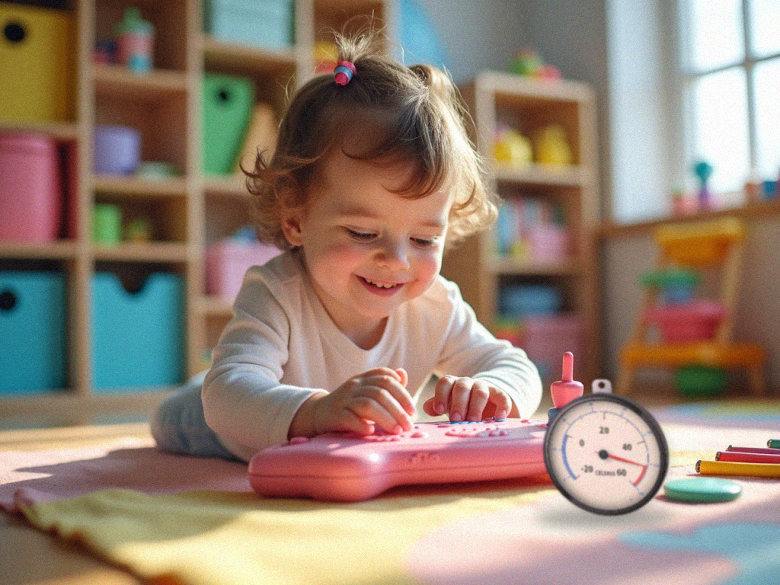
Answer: 50
